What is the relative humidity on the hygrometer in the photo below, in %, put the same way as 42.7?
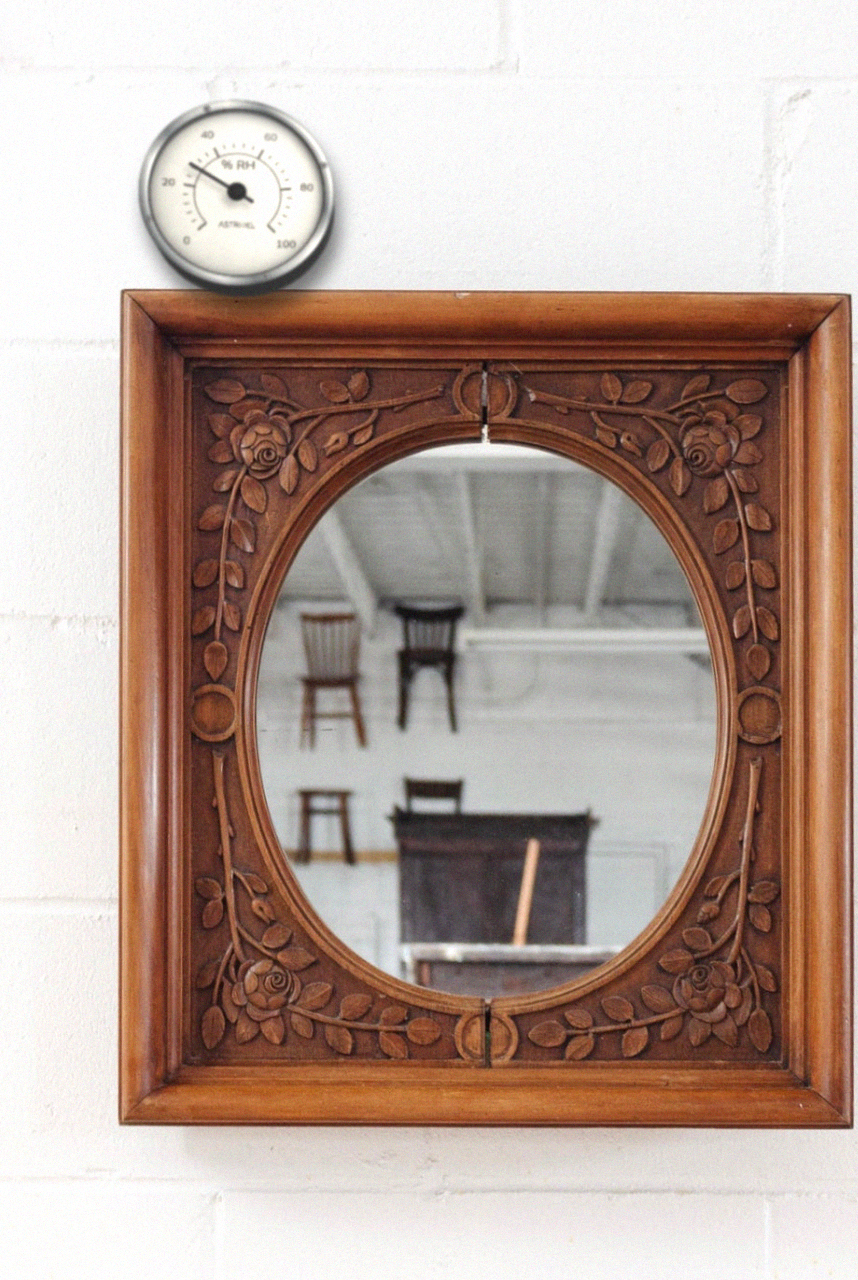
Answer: 28
